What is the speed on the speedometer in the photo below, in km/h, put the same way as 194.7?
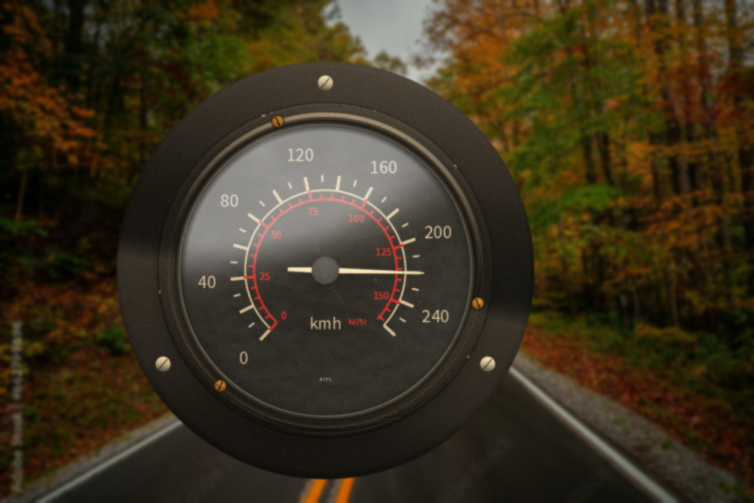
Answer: 220
